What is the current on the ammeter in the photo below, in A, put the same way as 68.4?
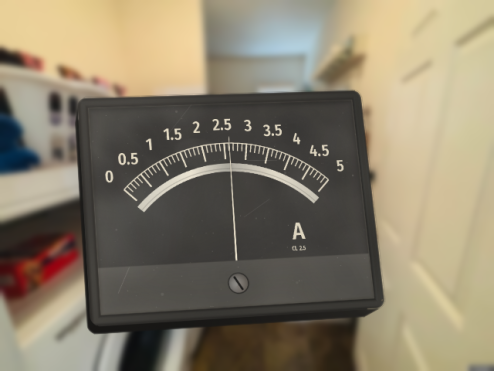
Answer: 2.6
